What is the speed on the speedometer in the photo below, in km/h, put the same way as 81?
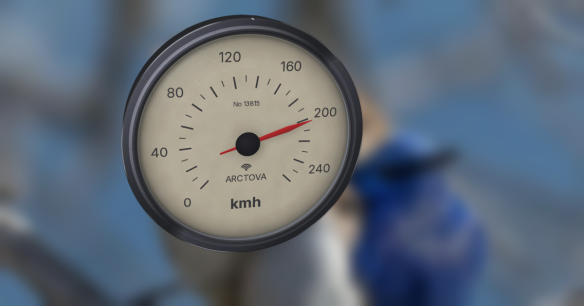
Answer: 200
